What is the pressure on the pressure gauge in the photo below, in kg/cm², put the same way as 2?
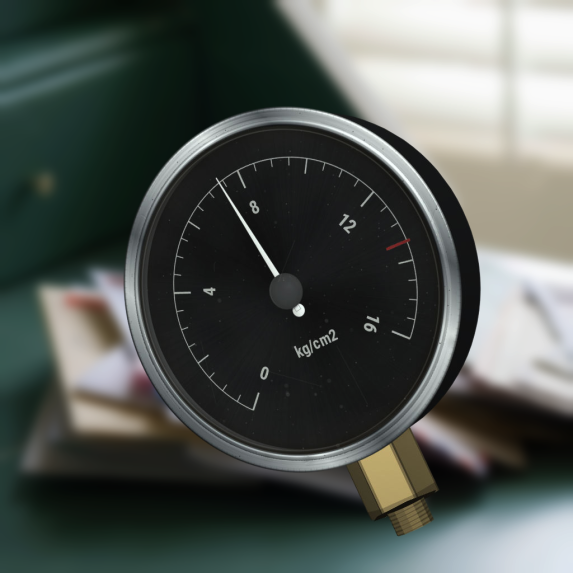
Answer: 7.5
